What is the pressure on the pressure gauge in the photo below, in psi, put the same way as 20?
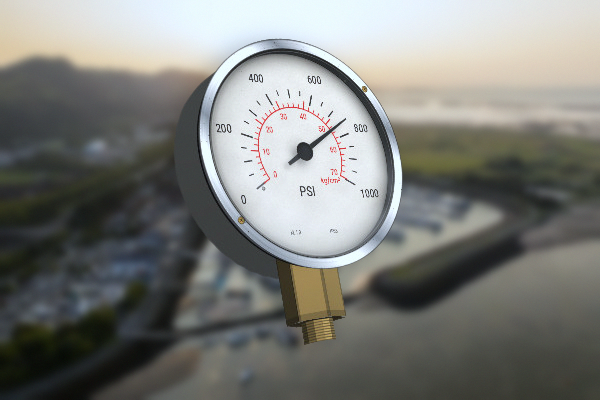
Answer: 750
